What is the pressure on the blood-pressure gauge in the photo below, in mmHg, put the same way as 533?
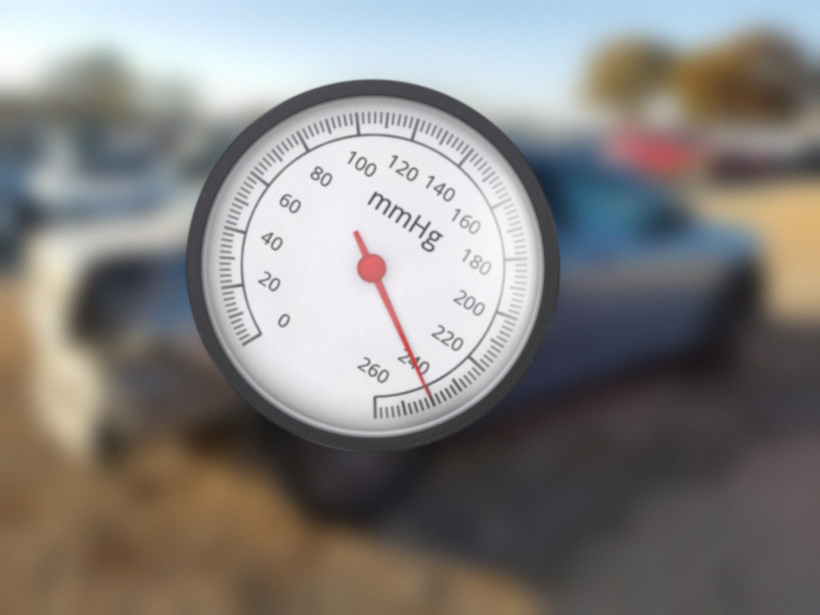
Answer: 240
